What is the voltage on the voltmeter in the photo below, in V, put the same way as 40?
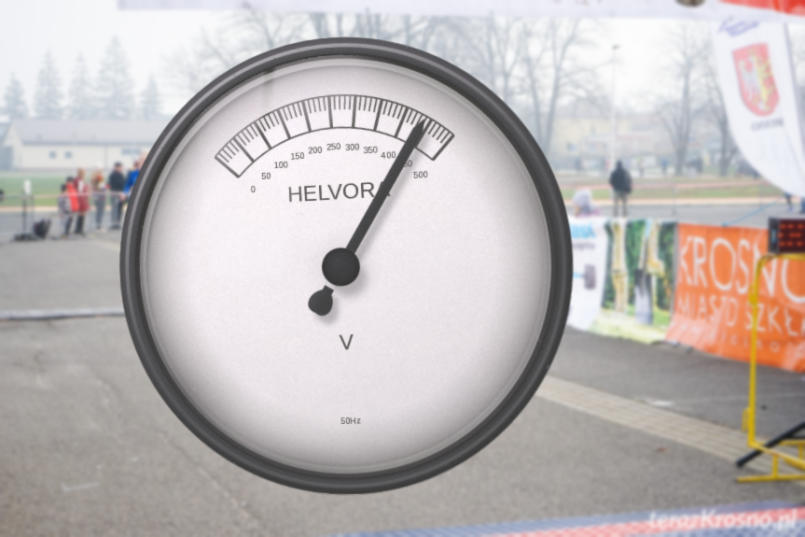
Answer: 440
